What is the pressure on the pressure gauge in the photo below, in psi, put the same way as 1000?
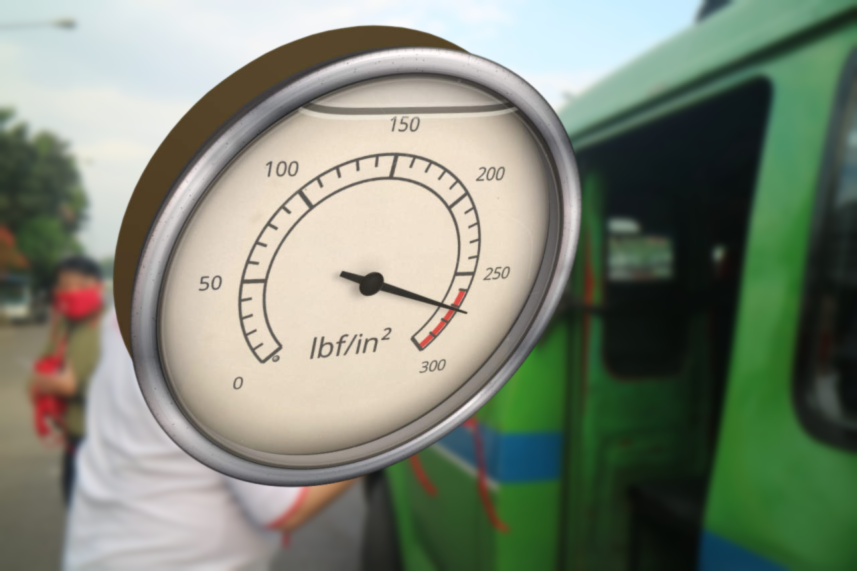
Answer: 270
